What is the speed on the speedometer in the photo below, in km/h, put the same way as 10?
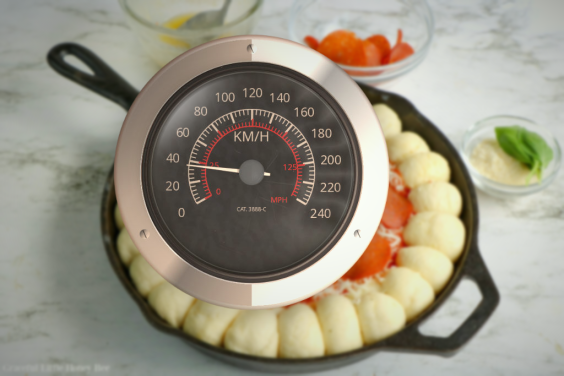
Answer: 36
